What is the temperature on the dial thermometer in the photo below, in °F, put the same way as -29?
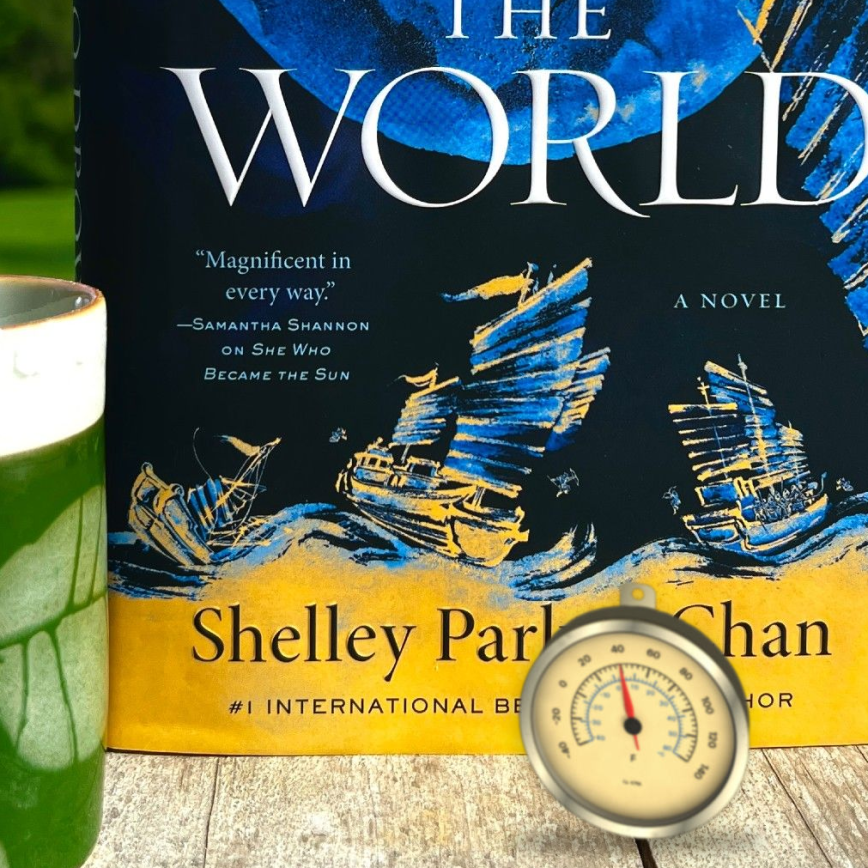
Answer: 40
